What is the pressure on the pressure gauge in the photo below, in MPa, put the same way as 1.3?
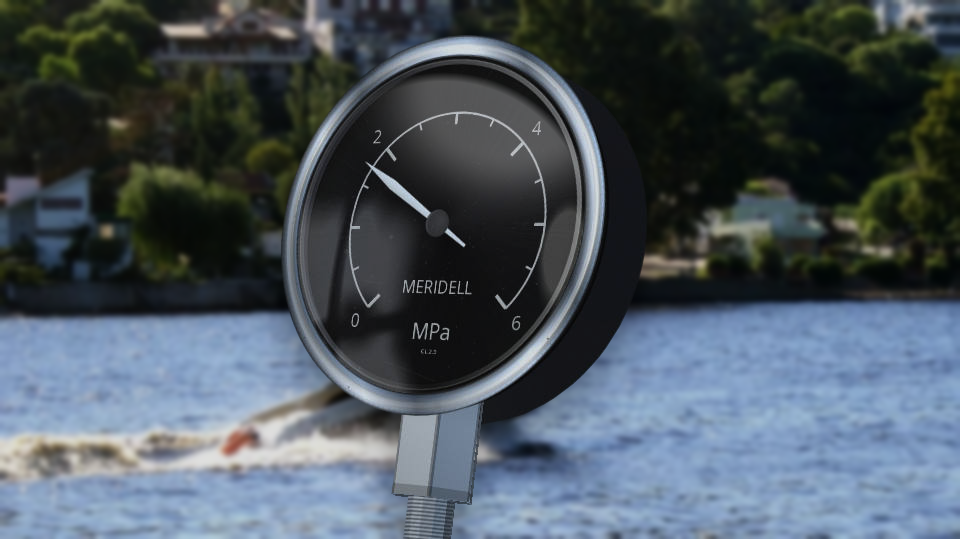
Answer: 1.75
